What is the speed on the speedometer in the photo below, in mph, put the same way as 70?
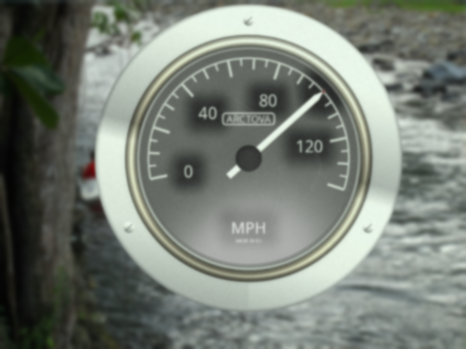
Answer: 100
